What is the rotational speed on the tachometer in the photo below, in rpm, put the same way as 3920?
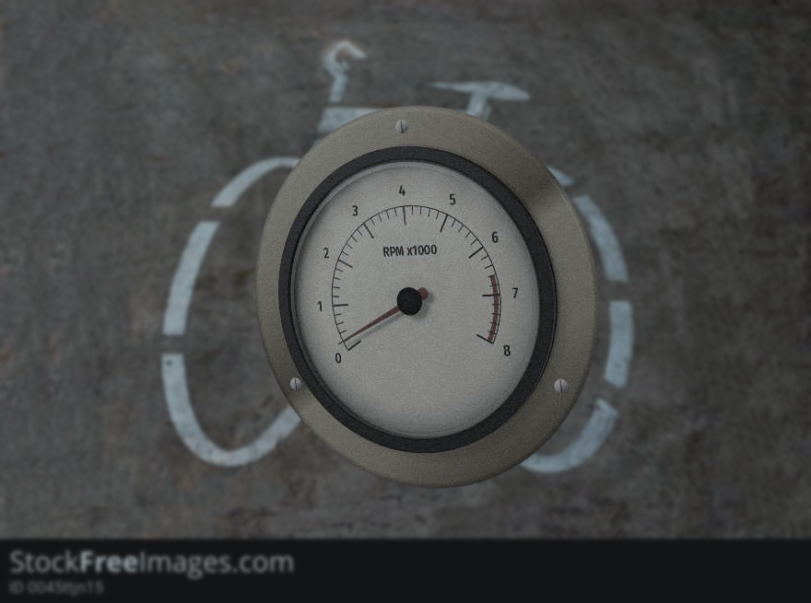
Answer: 200
